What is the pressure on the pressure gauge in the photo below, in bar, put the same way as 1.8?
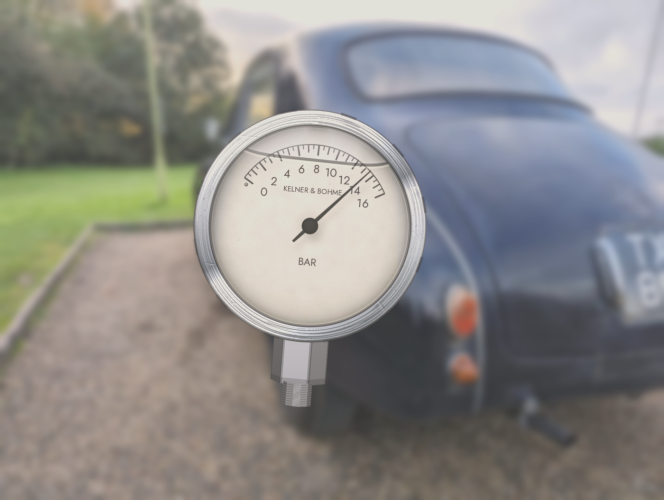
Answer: 13.5
